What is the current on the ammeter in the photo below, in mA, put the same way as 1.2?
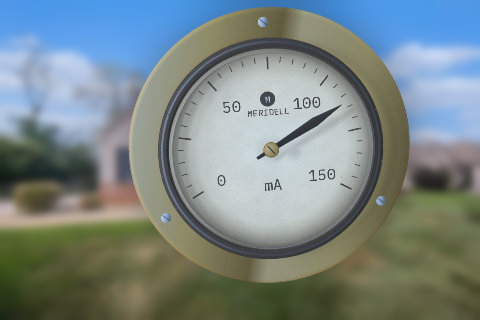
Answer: 112.5
